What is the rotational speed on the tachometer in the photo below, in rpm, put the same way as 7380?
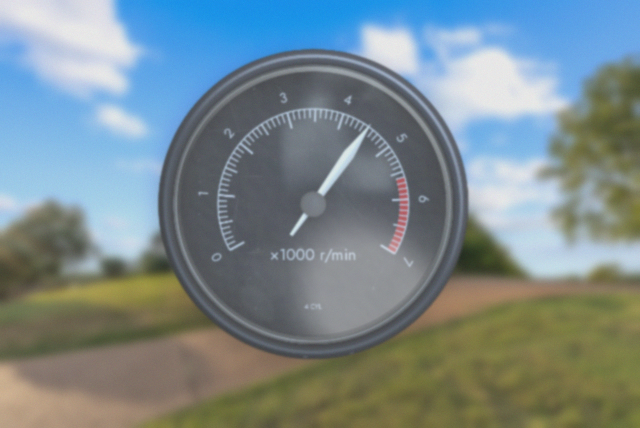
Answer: 4500
